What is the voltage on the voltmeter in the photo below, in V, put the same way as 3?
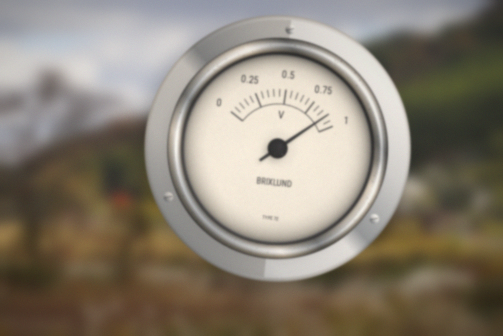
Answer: 0.9
